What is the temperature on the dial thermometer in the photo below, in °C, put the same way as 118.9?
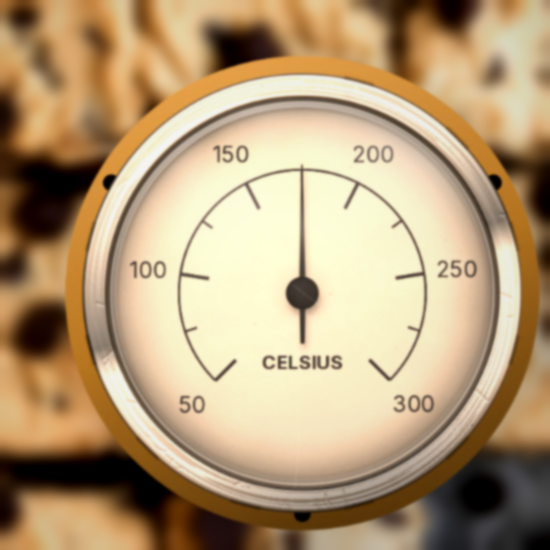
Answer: 175
